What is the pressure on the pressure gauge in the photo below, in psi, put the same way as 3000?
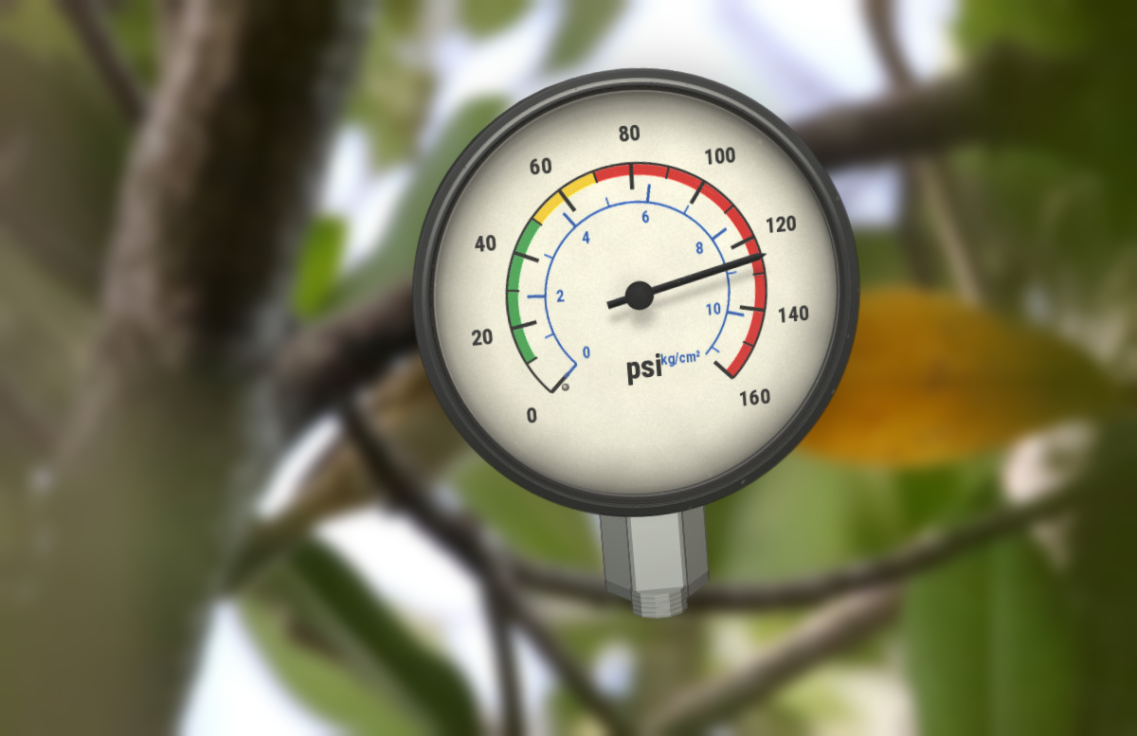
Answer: 125
